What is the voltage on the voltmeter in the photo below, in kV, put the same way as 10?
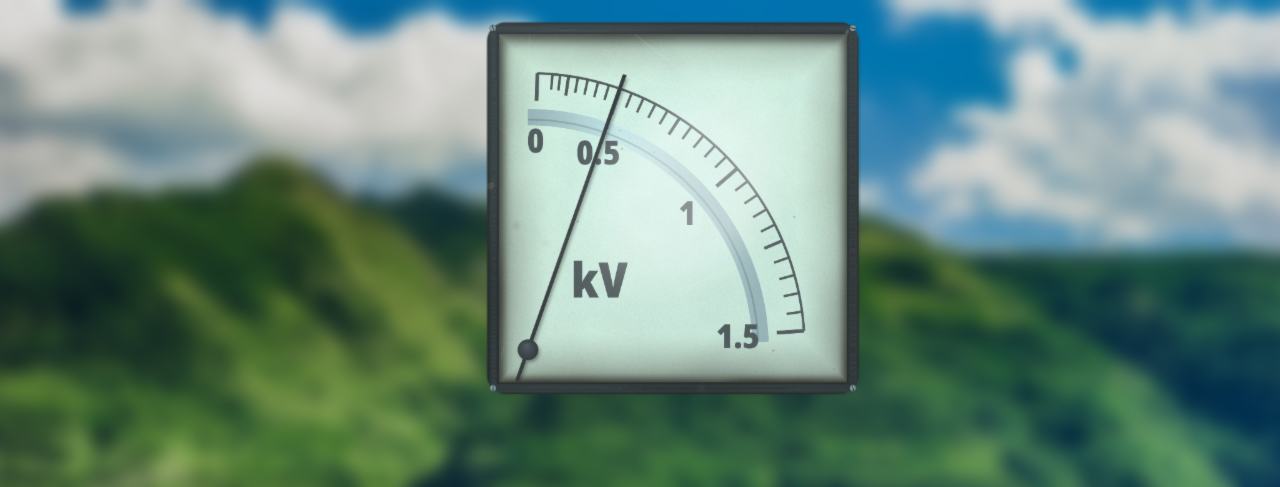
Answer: 0.5
